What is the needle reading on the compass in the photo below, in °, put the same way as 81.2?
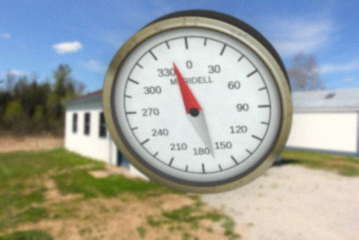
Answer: 345
